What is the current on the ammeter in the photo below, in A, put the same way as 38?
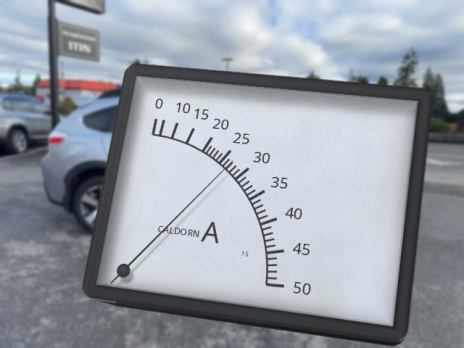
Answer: 27
